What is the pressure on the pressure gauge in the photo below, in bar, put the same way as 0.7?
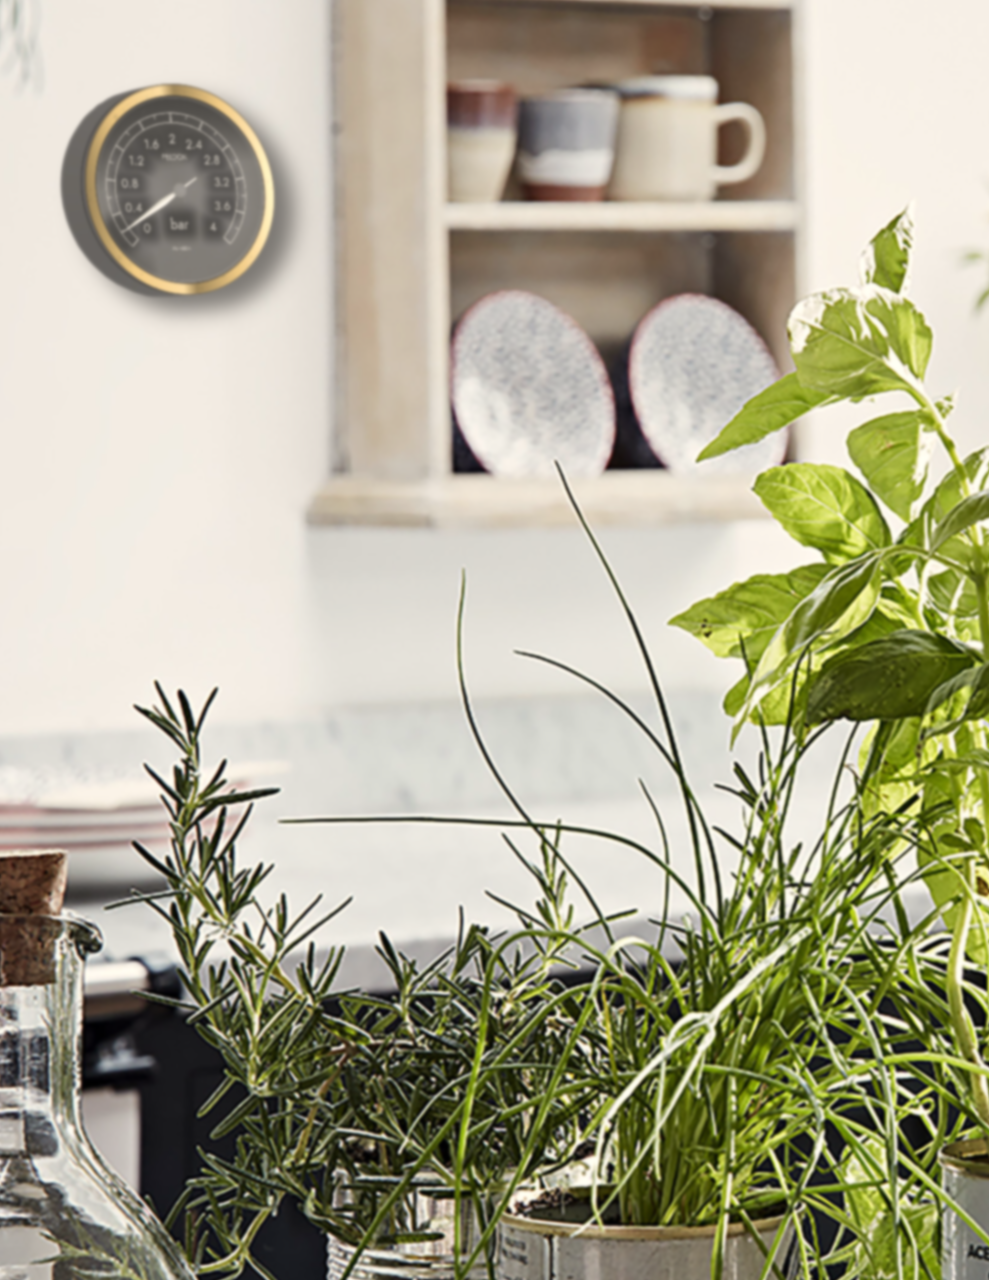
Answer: 0.2
